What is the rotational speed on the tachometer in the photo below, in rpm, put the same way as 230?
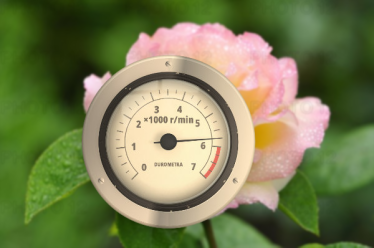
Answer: 5750
